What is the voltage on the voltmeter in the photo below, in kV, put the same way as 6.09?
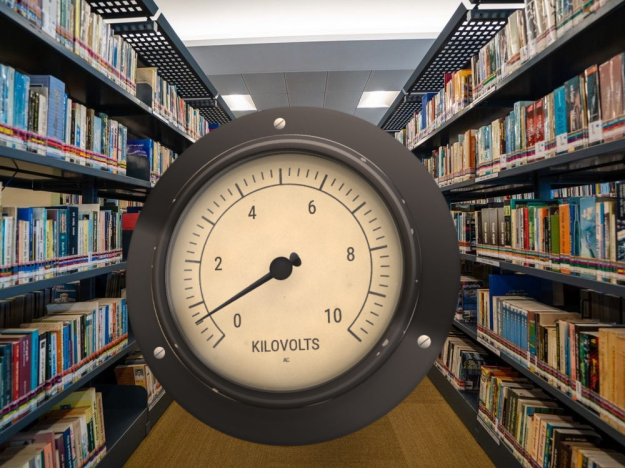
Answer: 0.6
